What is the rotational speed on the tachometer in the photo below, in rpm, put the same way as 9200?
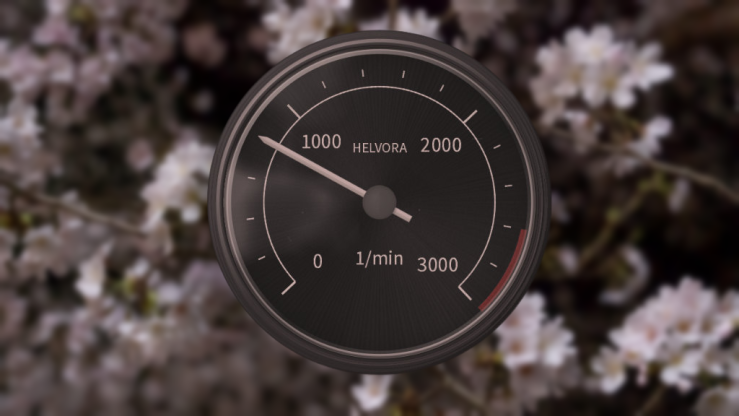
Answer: 800
